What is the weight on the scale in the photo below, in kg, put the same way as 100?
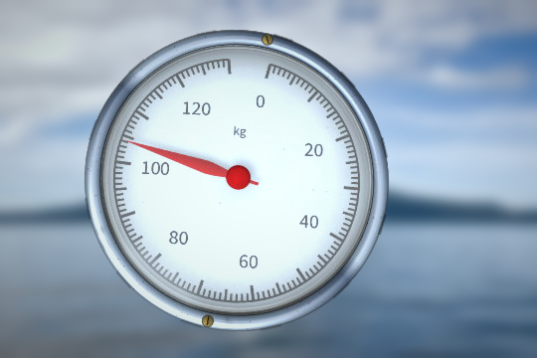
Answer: 104
